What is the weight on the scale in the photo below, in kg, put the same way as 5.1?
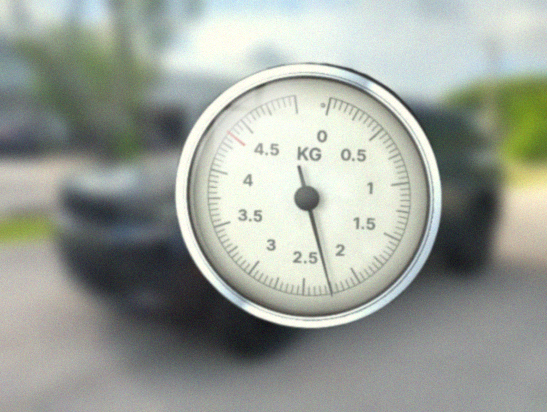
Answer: 2.25
